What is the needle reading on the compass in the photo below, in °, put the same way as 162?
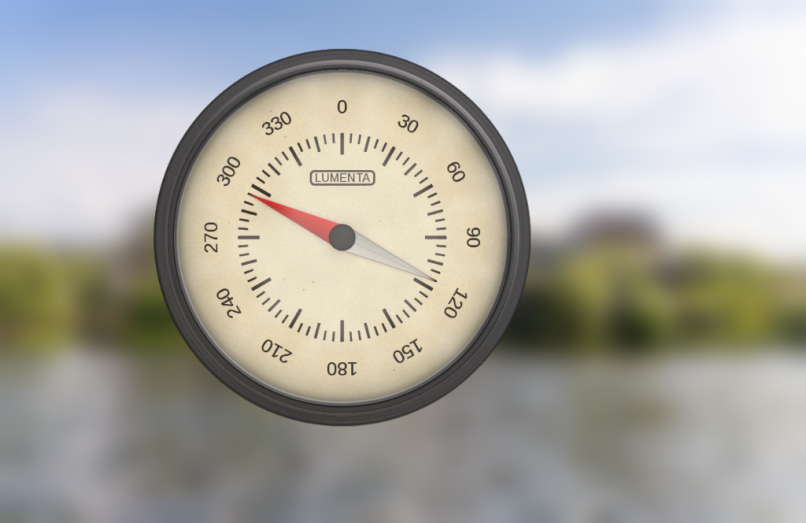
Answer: 295
